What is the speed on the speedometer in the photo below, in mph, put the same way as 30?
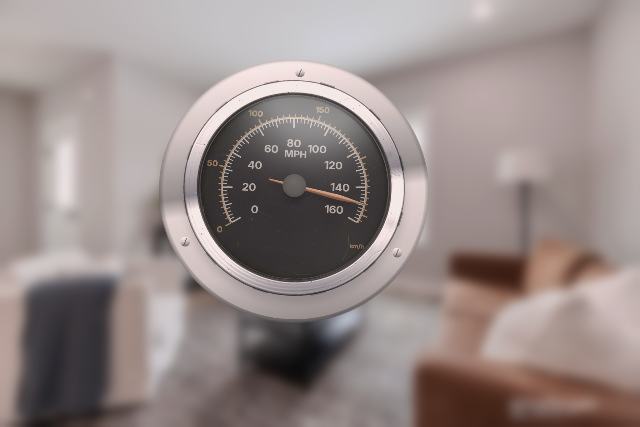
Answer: 150
